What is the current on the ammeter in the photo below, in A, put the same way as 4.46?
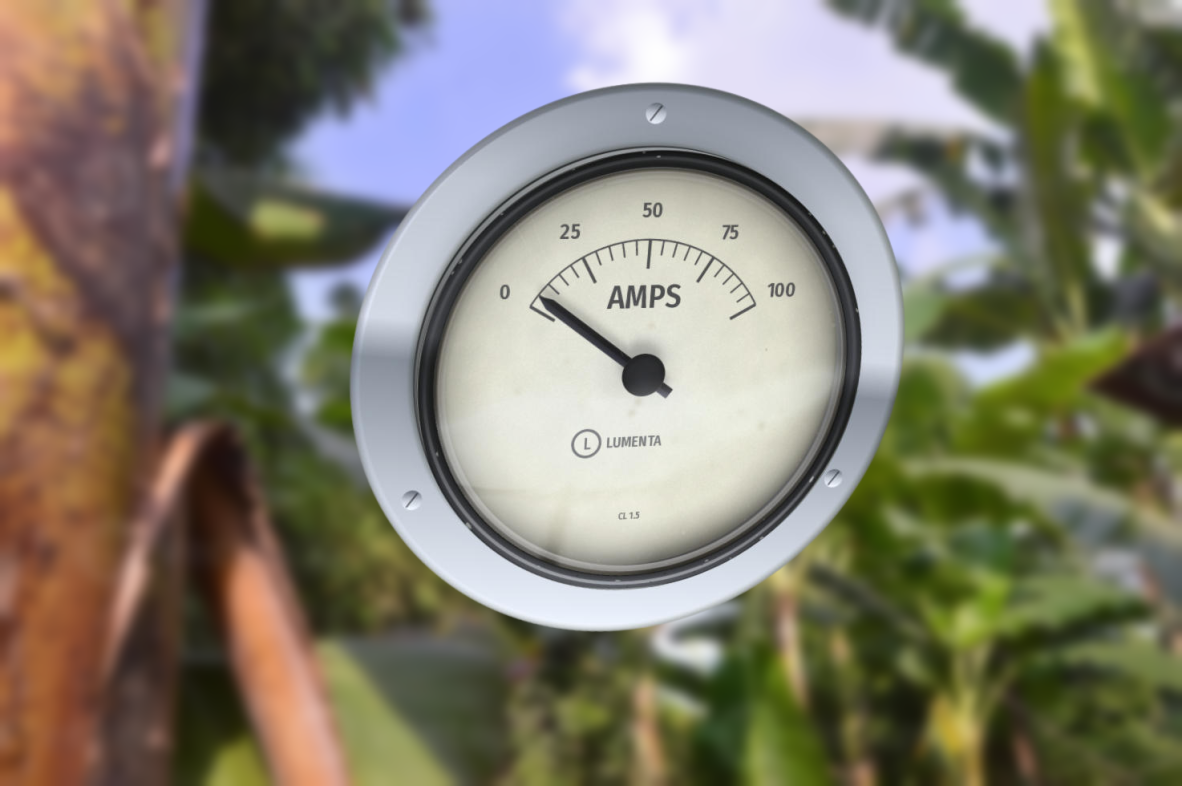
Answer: 5
